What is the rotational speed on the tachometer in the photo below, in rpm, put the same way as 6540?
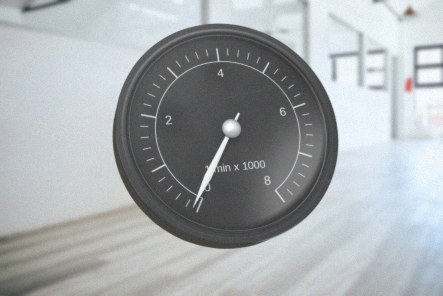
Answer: 100
